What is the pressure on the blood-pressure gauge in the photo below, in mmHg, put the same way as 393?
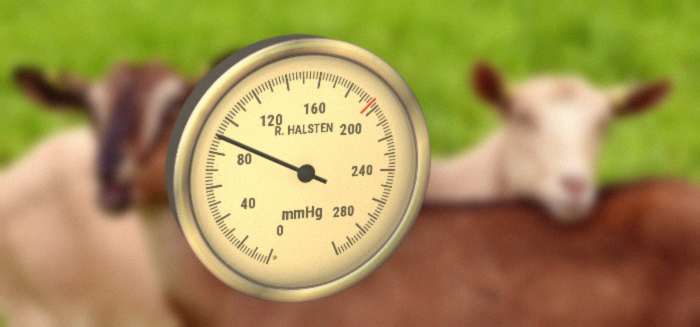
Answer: 90
